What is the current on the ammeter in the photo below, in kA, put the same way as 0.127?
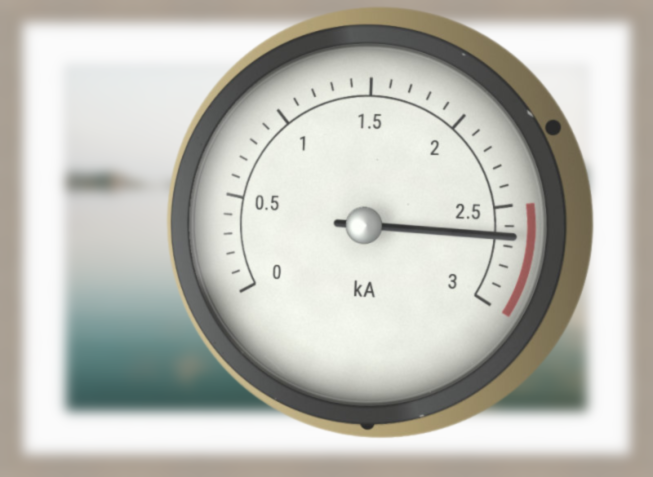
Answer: 2.65
